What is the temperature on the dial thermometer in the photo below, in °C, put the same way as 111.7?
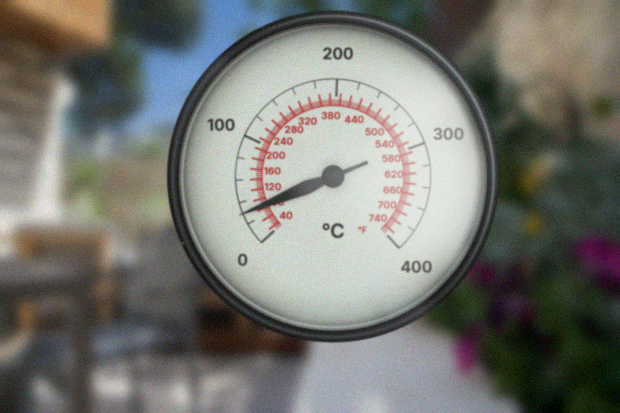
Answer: 30
